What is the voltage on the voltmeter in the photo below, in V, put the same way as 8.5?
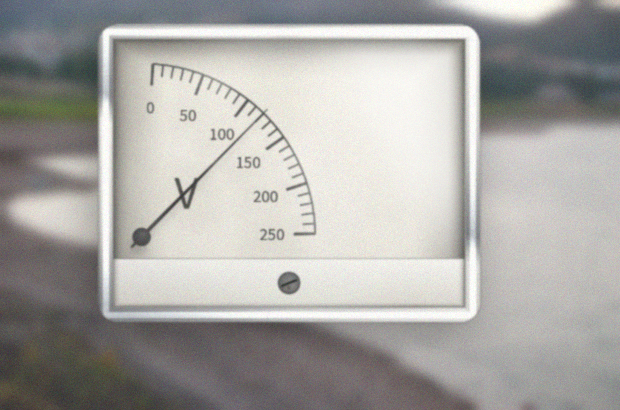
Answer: 120
